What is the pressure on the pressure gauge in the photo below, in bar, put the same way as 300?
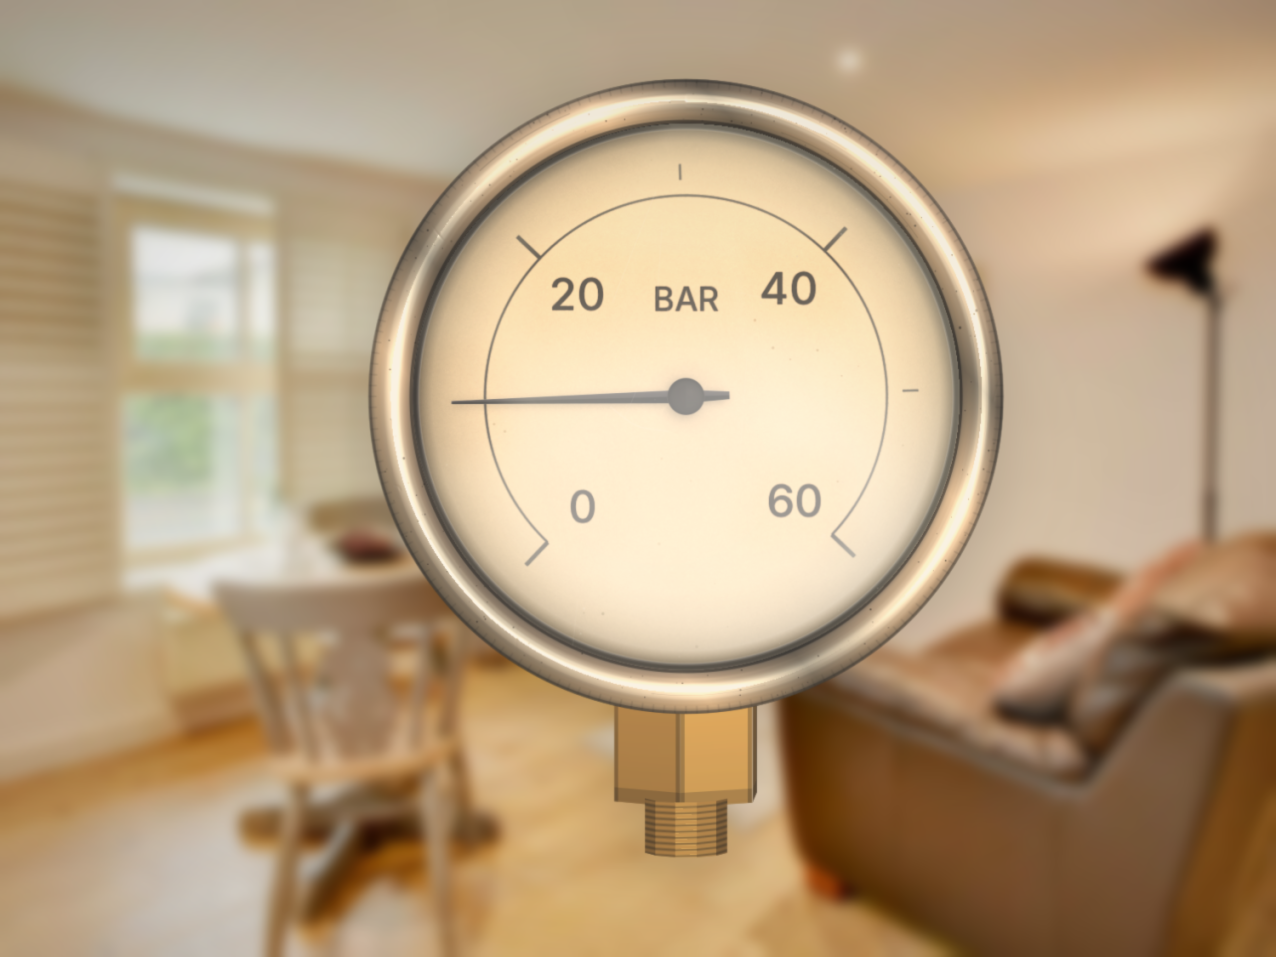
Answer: 10
